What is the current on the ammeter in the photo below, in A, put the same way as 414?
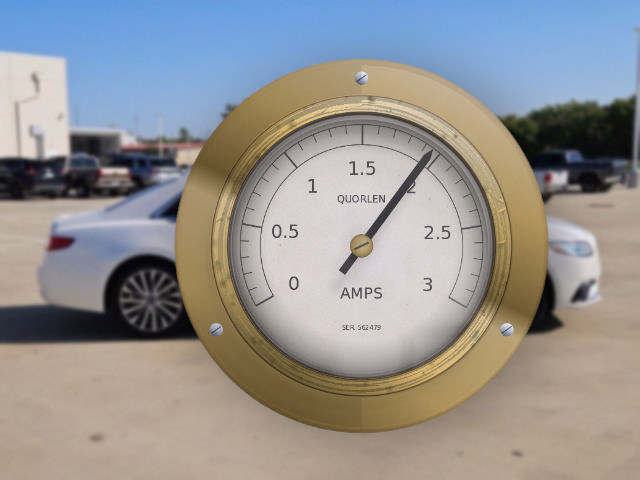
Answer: 1.95
